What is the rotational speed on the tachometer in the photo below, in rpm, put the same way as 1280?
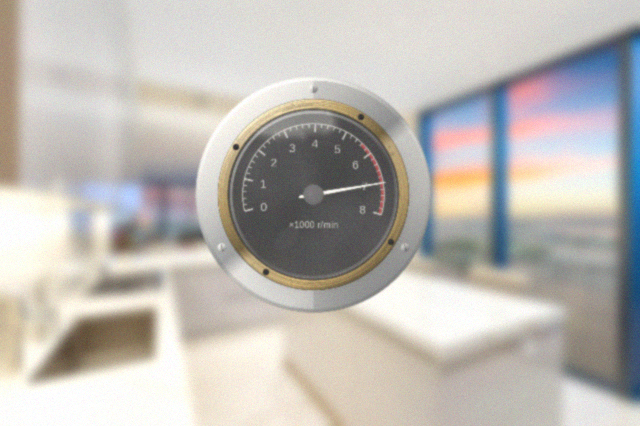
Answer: 7000
